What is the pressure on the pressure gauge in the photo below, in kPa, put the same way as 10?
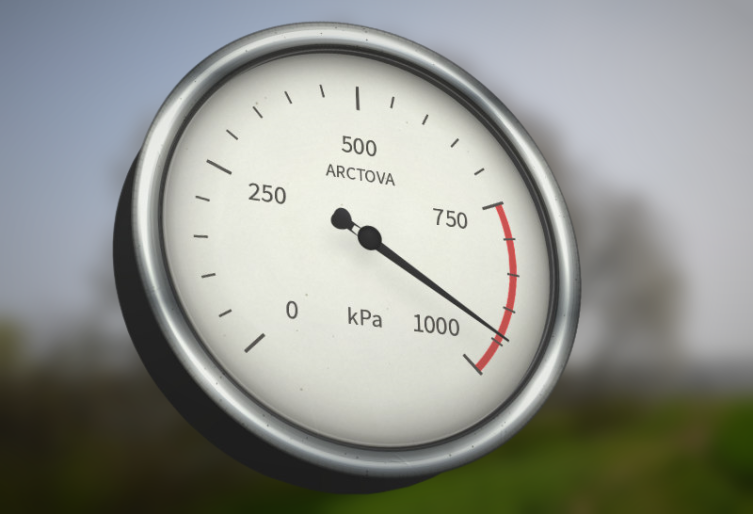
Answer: 950
